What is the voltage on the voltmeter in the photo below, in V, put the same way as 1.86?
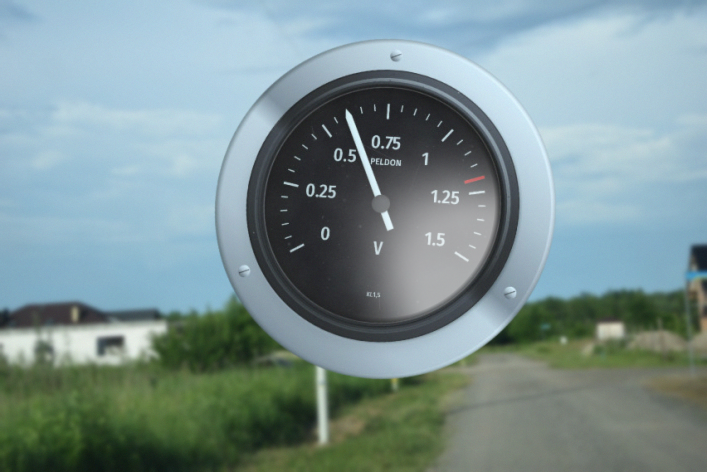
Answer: 0.6
